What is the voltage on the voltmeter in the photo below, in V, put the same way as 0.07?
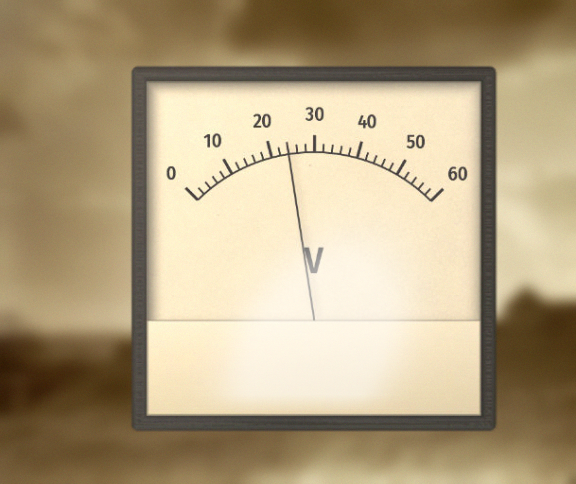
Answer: 24
